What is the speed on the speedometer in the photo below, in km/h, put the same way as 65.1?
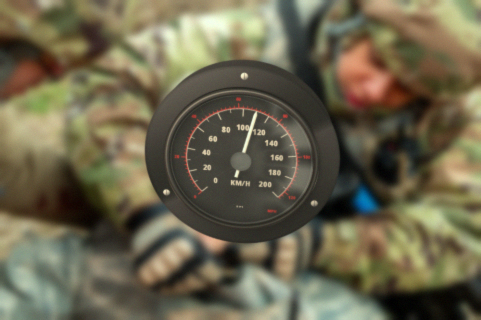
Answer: 110
